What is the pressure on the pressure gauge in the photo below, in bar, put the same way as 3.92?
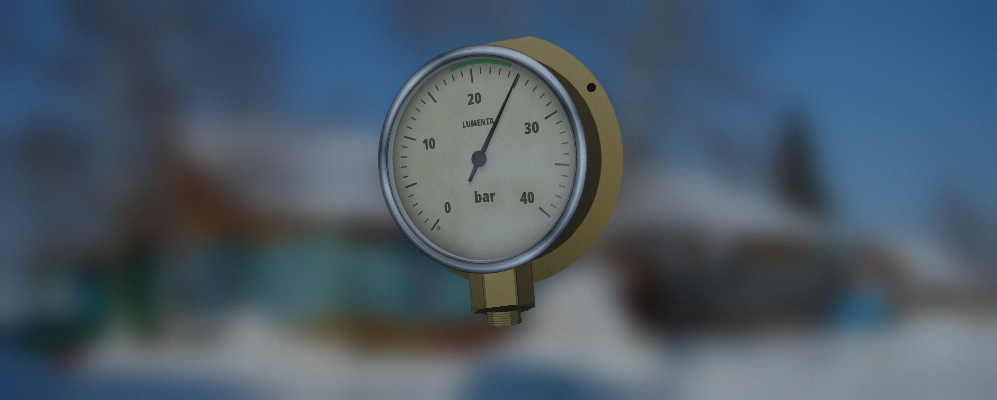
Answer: 25
